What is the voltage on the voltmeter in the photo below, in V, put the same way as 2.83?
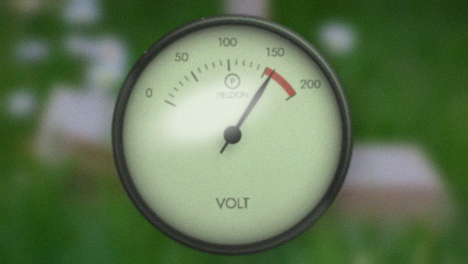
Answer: 160
